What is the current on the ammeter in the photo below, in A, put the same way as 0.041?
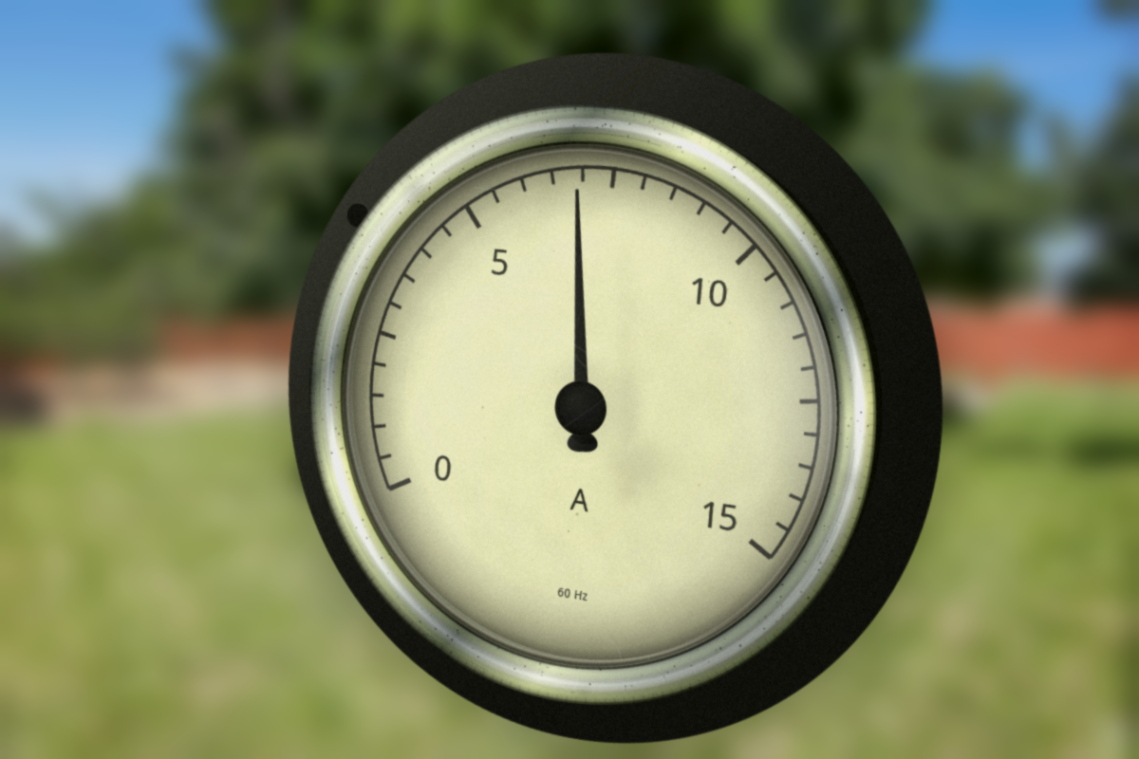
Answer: 7
